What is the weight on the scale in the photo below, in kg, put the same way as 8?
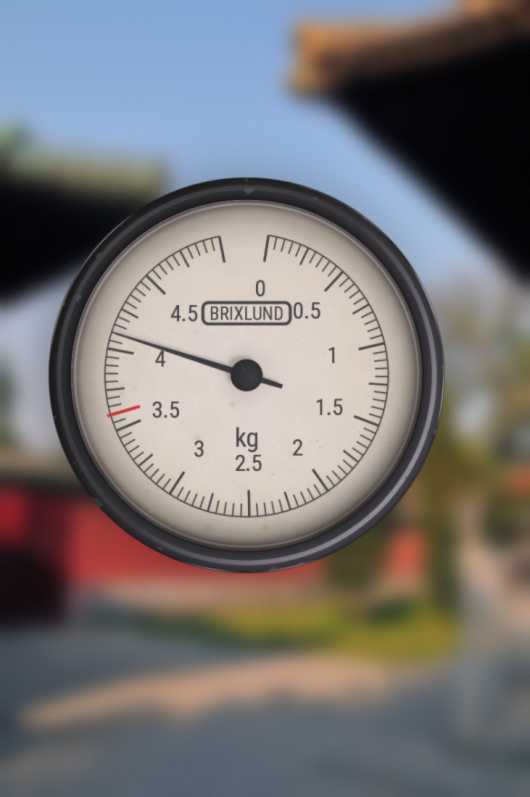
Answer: 4.1
